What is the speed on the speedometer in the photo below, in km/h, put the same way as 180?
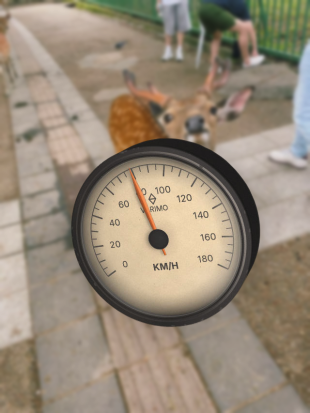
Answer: 80
